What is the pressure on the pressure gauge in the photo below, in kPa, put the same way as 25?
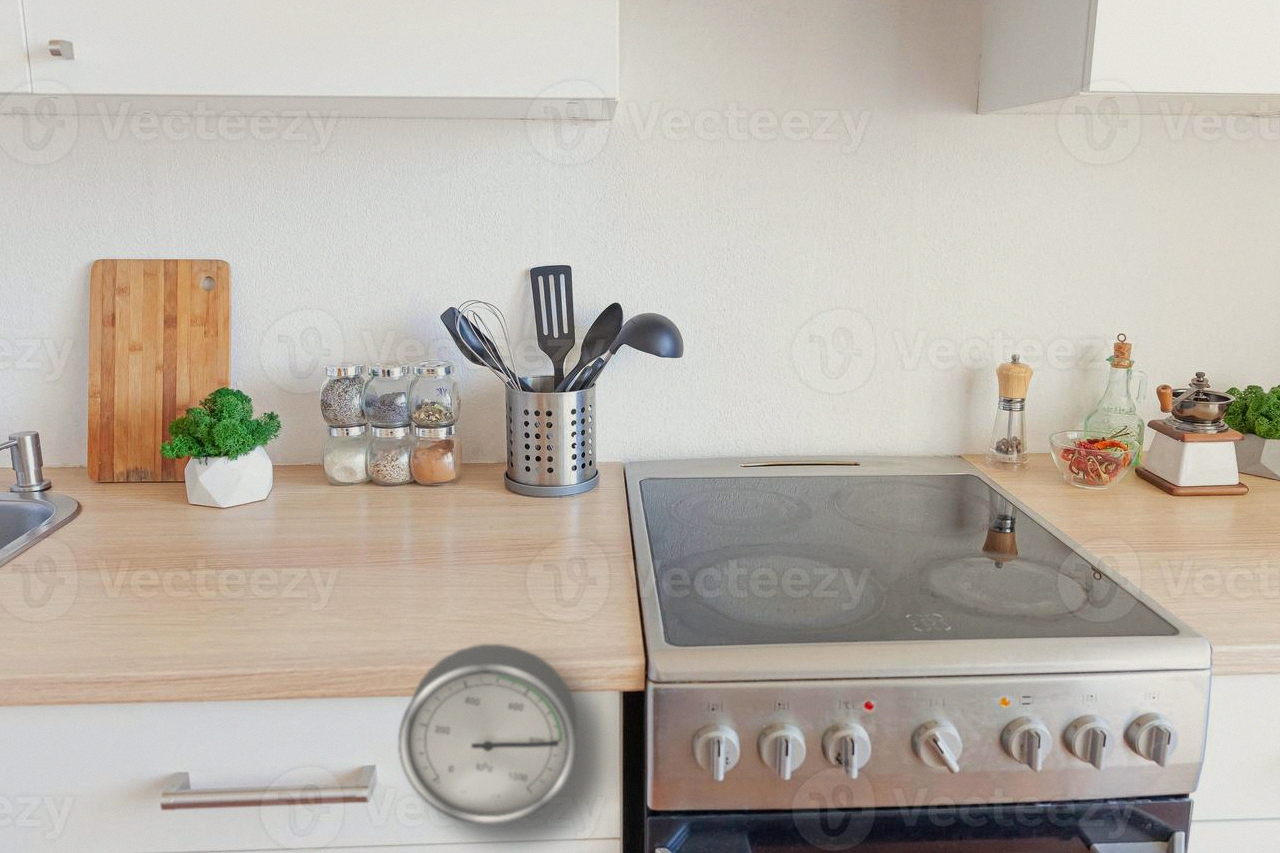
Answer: 800
